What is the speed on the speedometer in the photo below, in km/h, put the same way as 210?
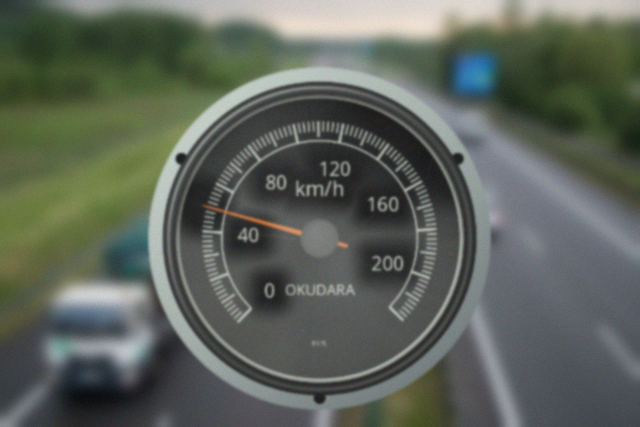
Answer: 50
